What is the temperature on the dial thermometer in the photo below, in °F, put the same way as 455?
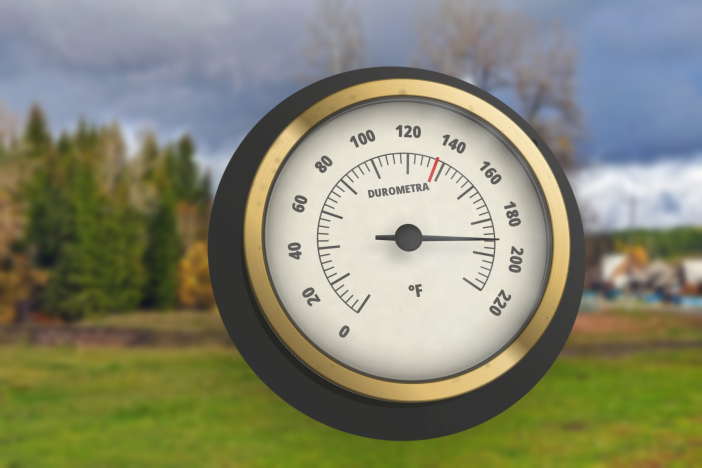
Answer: 192
